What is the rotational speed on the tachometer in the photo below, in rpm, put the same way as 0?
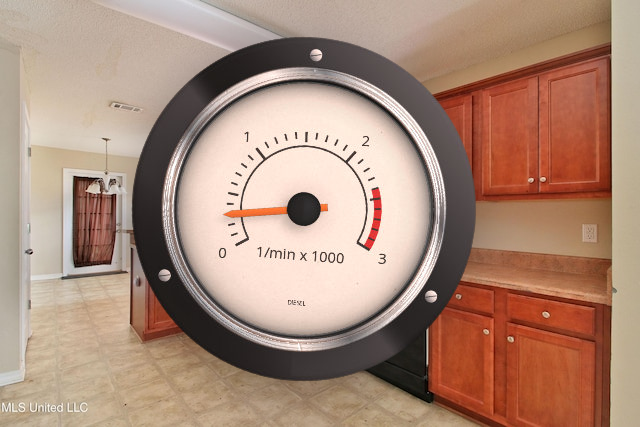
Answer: 300
